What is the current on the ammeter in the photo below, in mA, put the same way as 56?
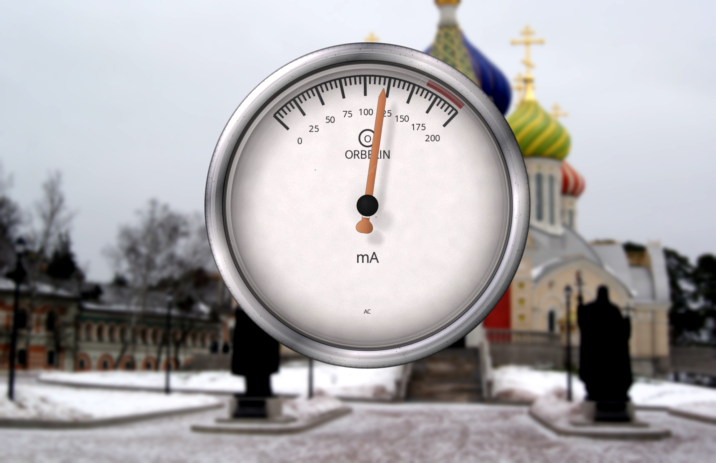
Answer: 120
